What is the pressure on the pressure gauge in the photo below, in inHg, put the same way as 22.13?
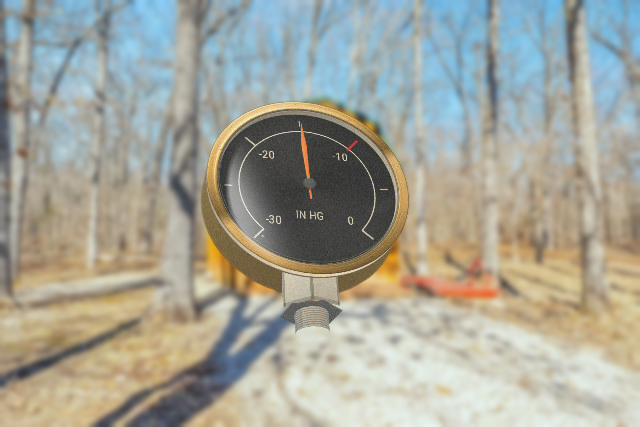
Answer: -15
